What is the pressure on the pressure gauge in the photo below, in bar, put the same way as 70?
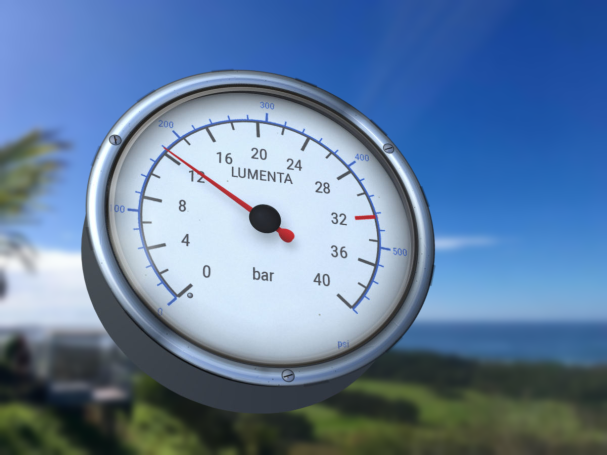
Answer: 12
